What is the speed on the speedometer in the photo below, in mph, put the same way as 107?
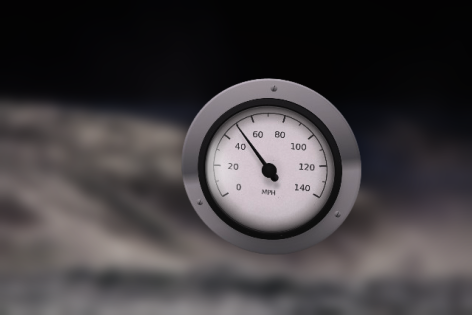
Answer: 50
